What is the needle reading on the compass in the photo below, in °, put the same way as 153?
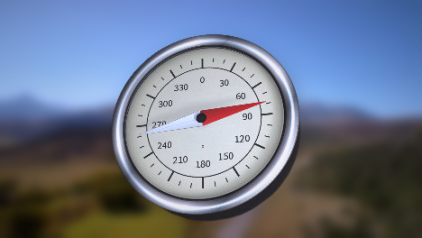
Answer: 80
